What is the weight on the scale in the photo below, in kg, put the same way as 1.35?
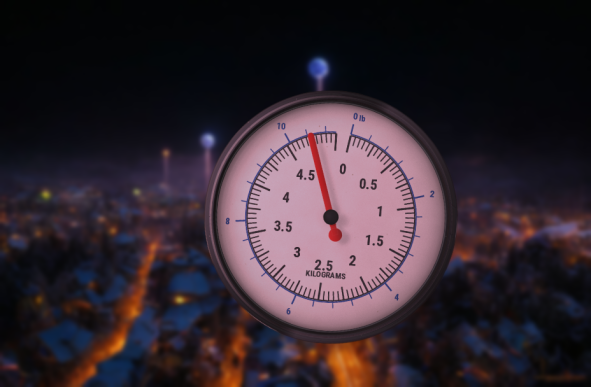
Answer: 4.75
